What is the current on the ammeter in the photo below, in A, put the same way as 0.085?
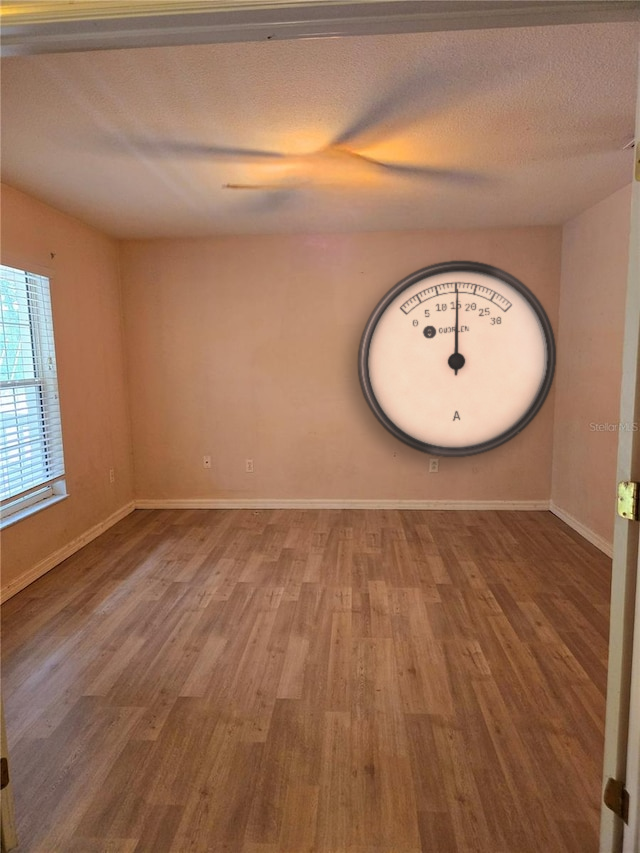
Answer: 15
